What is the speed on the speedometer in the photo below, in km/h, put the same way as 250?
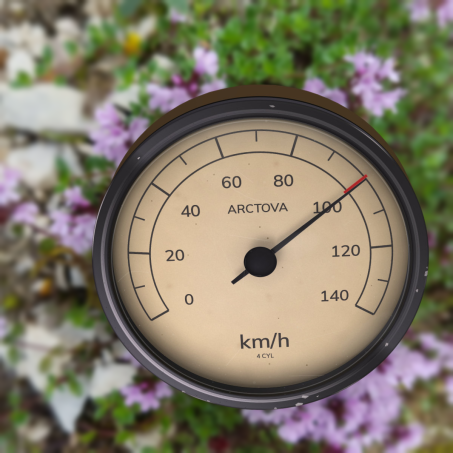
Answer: 100
